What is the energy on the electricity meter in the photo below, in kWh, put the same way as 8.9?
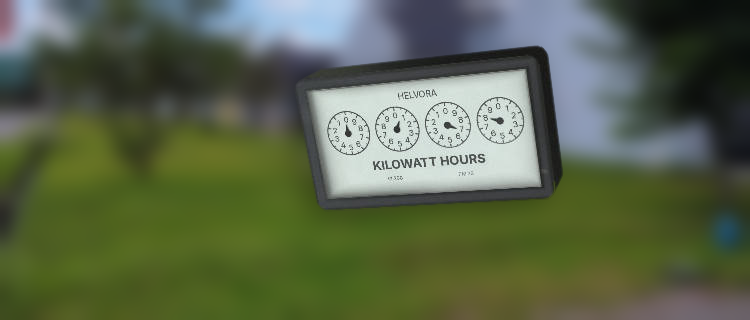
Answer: 68
